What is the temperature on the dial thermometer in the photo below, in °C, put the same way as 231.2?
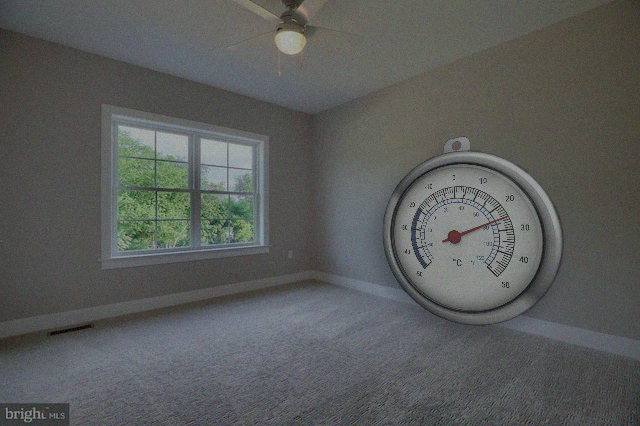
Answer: 25
